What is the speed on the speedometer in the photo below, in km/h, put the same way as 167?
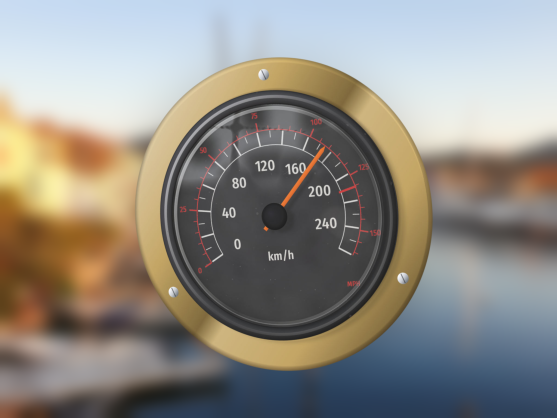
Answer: 175
